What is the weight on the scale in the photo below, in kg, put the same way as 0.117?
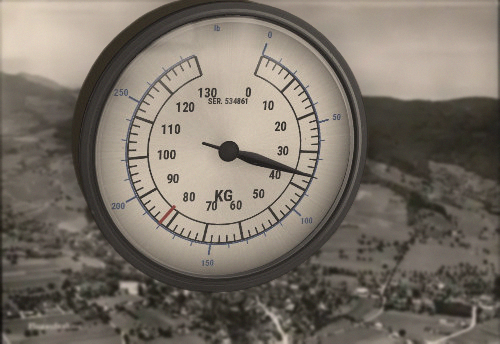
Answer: 36
